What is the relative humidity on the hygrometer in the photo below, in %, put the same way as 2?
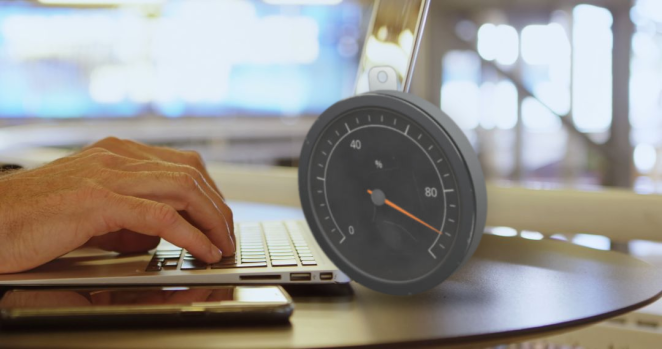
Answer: 92
